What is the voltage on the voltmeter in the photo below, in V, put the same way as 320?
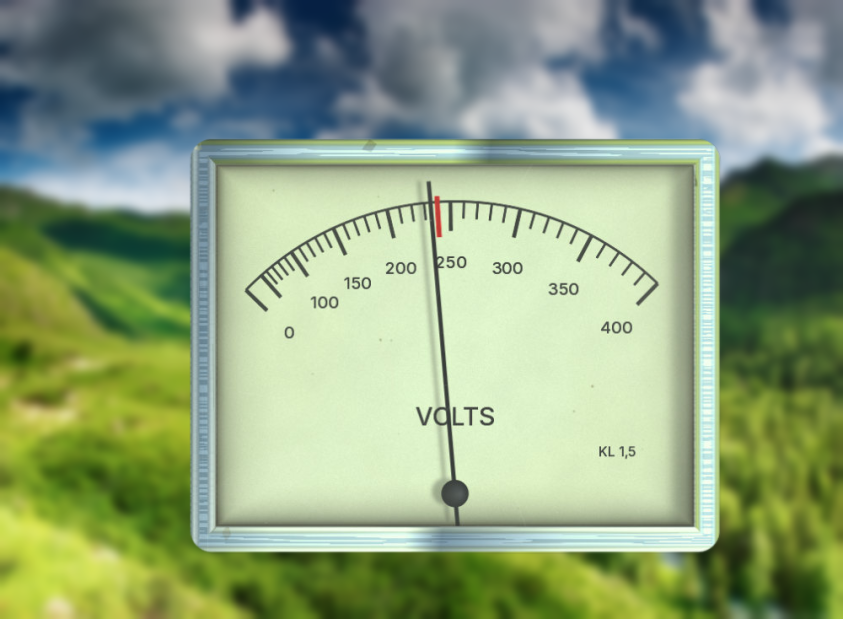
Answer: 235
